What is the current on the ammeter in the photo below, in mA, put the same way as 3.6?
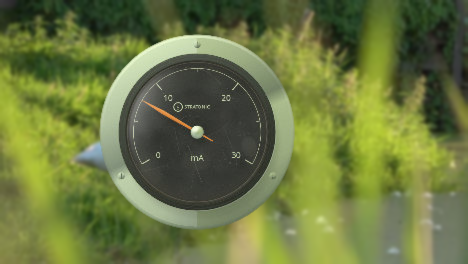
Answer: 7.5
